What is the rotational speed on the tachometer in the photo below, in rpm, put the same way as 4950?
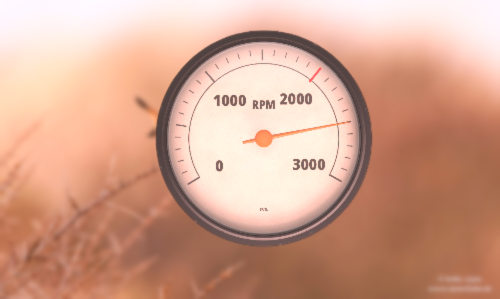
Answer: 2500
